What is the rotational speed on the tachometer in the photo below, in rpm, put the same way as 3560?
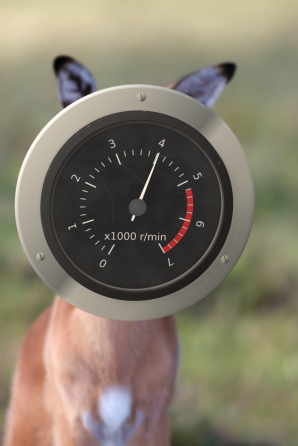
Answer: 4000
